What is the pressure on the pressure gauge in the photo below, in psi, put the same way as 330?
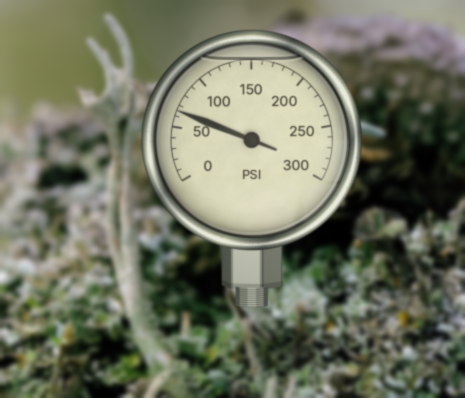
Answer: 65
